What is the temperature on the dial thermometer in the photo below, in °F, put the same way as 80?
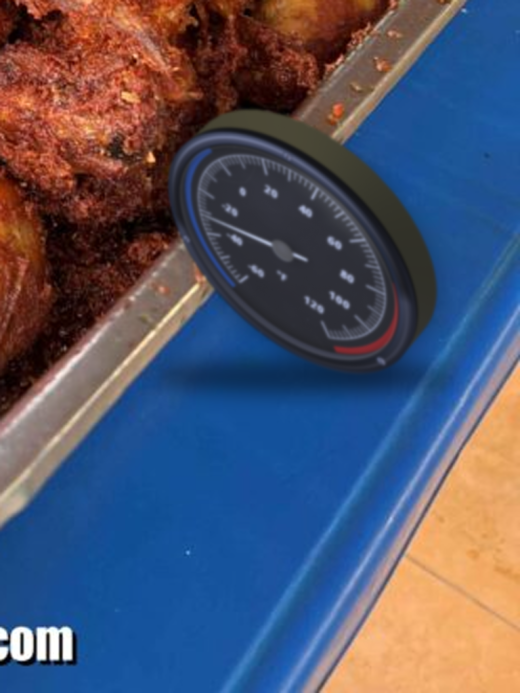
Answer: -30
